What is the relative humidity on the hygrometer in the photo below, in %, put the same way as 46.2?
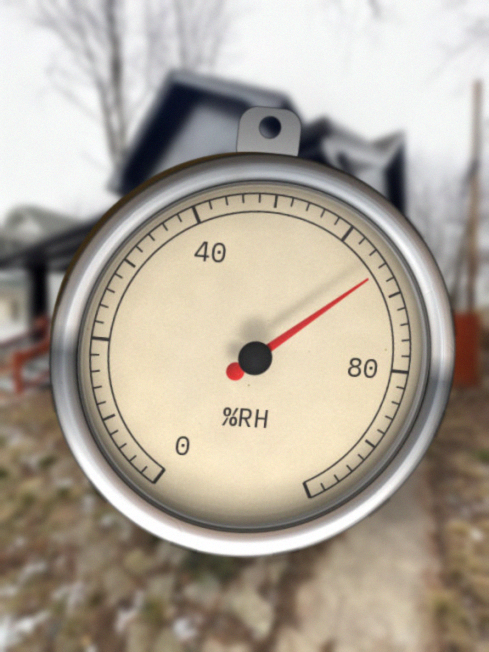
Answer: 66
